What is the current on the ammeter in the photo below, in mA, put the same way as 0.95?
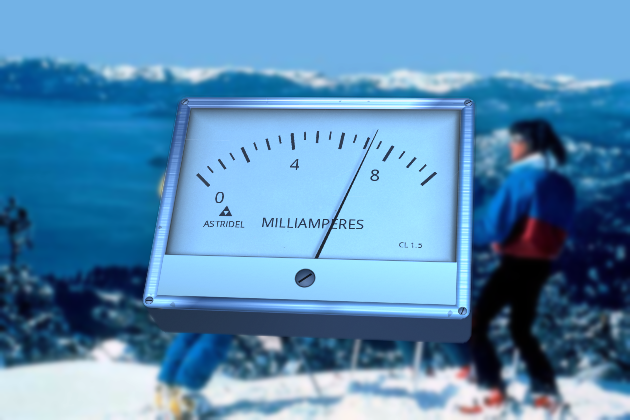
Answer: 7.25
